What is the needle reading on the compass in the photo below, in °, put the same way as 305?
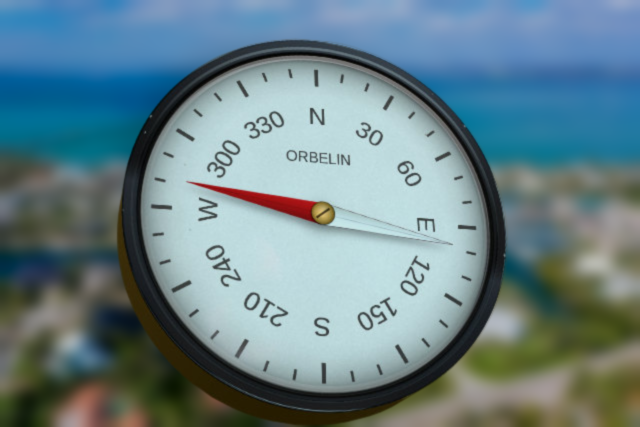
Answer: 280
